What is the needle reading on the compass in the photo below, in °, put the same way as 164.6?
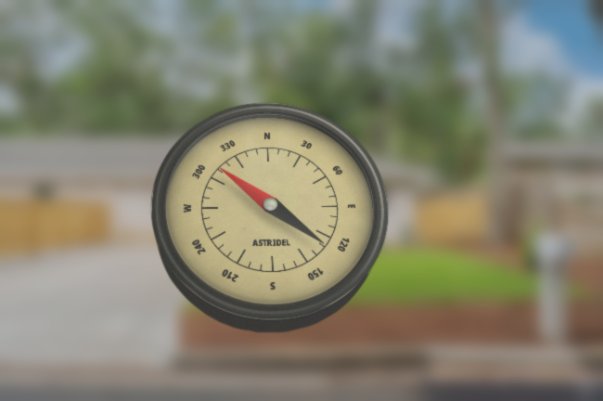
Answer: 310
